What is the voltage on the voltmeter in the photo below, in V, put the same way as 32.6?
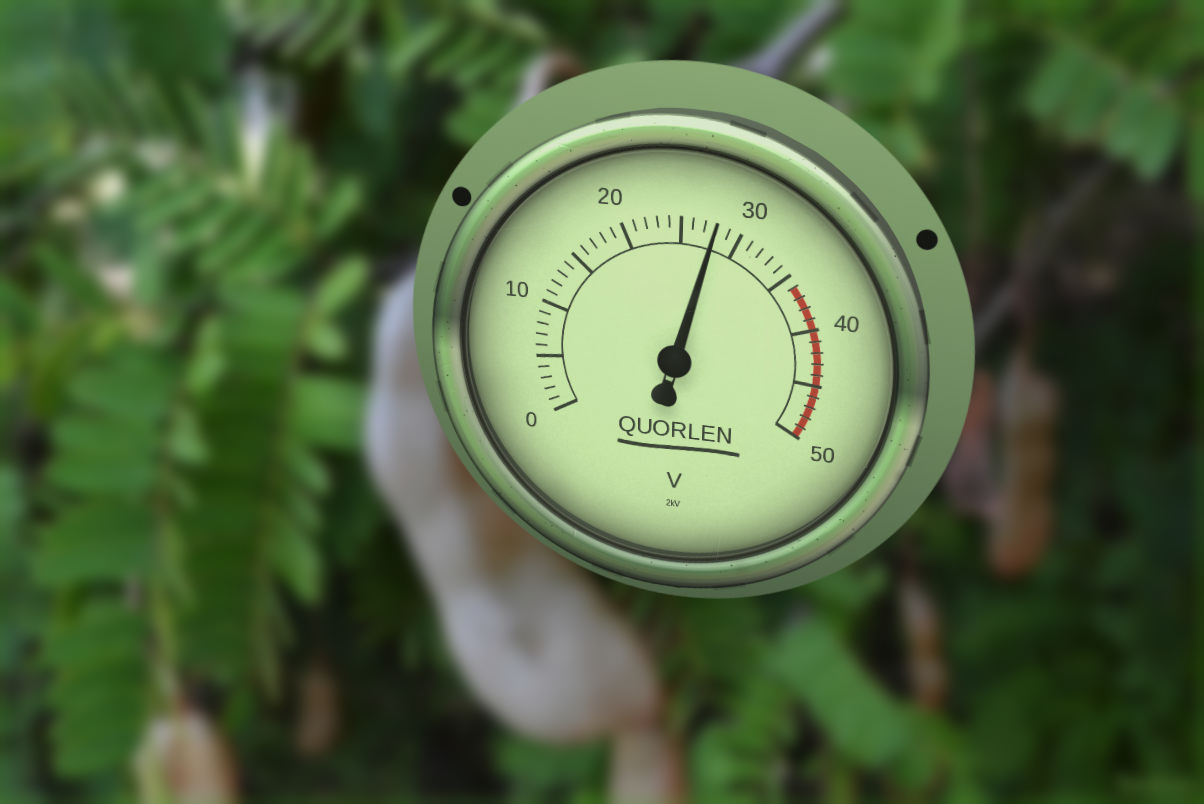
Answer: 28
